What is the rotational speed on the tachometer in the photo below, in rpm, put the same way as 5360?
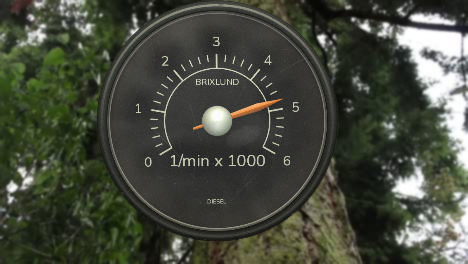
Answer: 4800
